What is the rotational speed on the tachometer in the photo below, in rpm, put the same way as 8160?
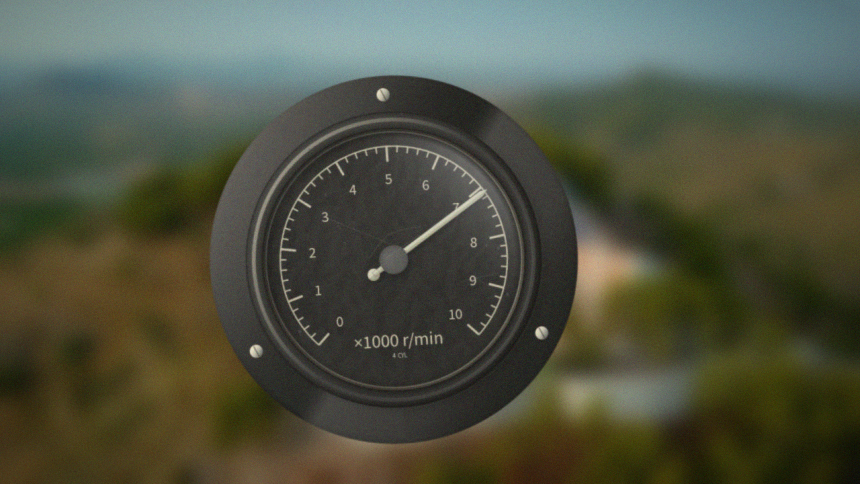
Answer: 7100
